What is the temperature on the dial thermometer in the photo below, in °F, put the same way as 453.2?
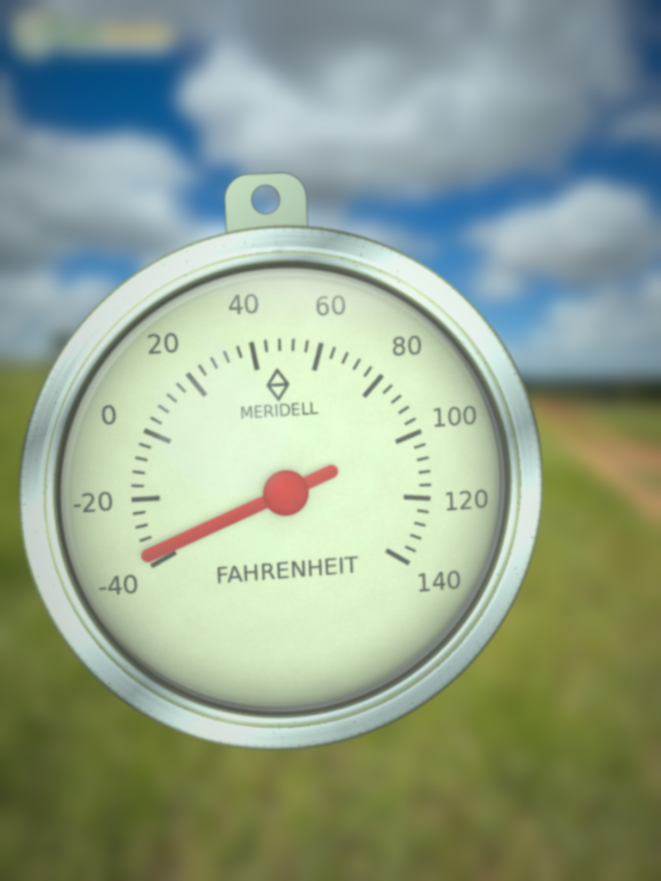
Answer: -36
